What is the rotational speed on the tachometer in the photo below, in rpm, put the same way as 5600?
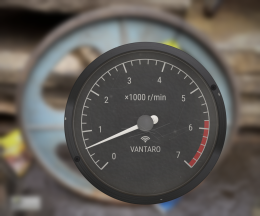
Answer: 600
